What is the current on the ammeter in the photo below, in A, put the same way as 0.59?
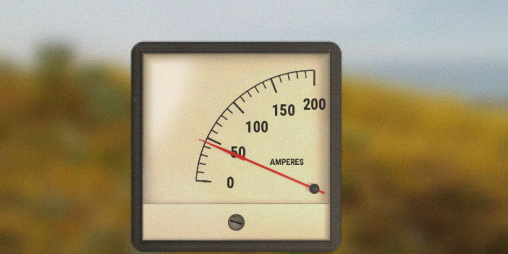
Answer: 45
